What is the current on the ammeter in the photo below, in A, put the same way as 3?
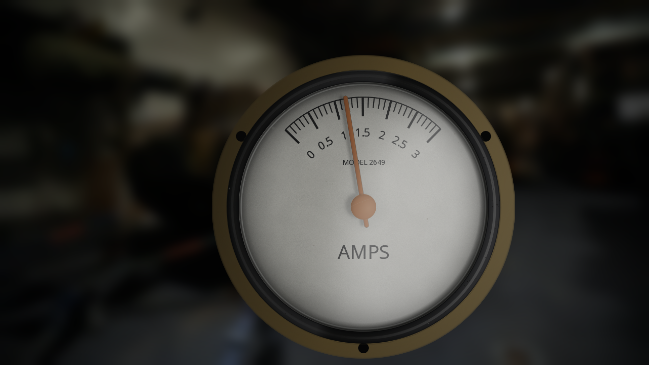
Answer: 1.2
